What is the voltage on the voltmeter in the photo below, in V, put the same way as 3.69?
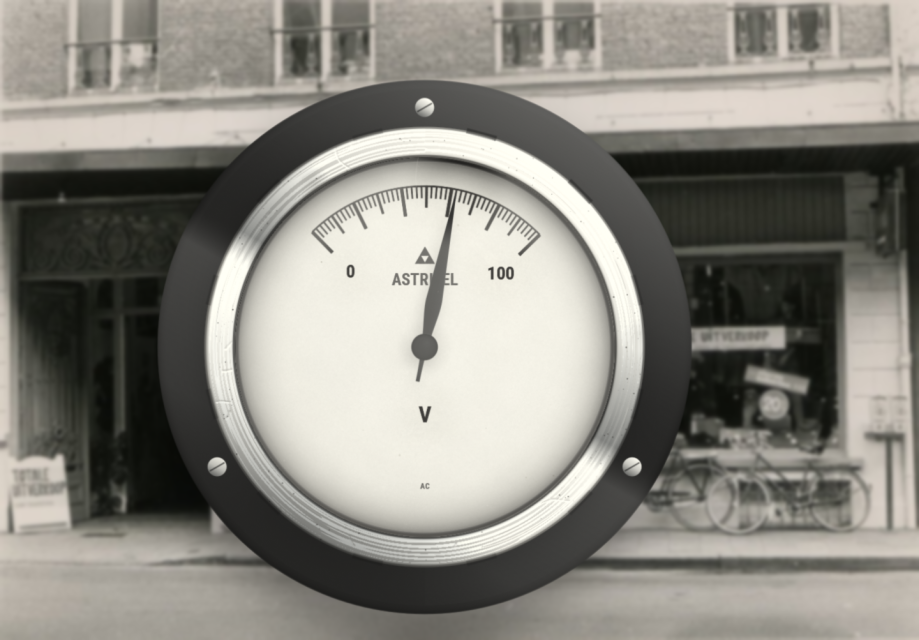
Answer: 62
